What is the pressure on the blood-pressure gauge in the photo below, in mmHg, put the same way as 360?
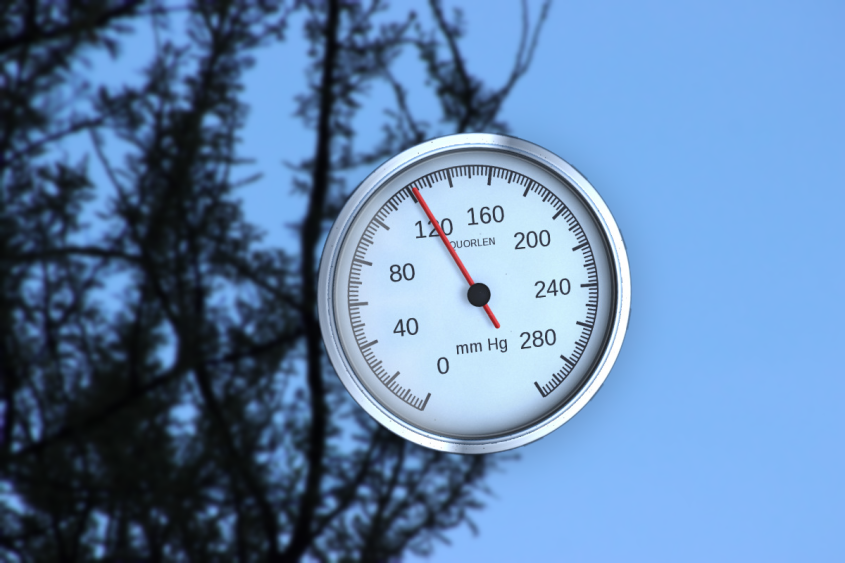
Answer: 122
